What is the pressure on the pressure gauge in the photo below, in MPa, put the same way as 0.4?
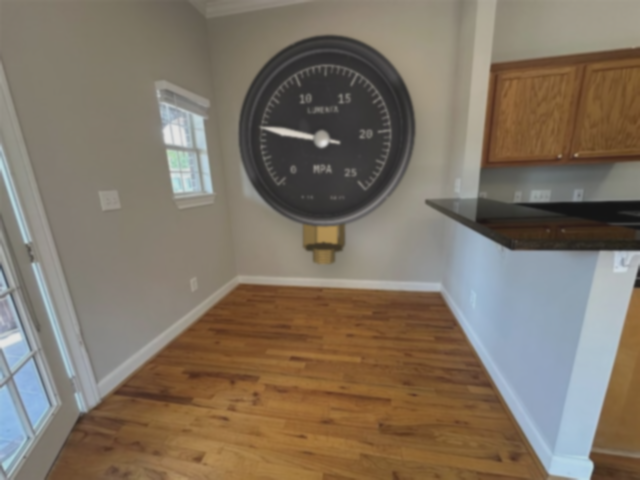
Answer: 5
